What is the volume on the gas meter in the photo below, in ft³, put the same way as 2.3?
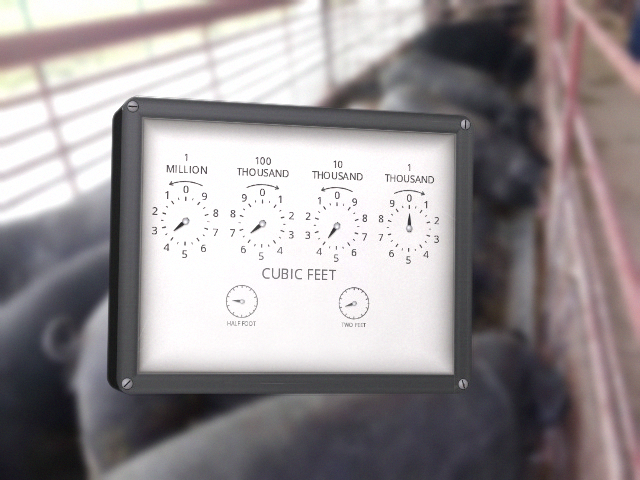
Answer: 364000
